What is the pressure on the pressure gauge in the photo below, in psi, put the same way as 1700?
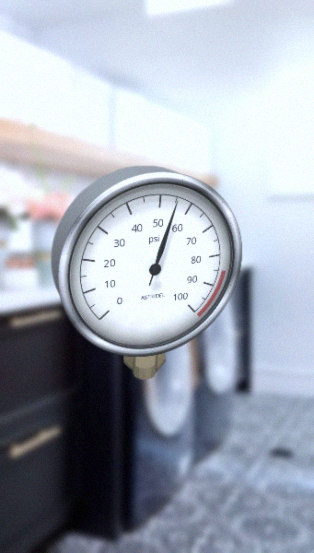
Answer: 55
